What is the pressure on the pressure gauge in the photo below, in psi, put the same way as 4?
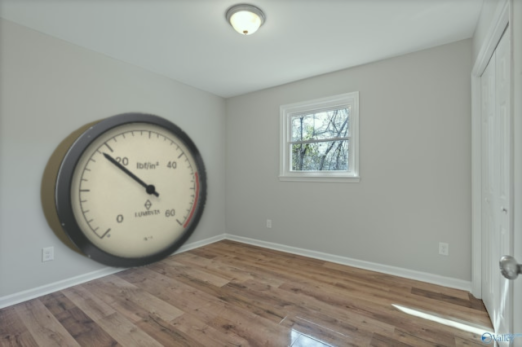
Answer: 18
